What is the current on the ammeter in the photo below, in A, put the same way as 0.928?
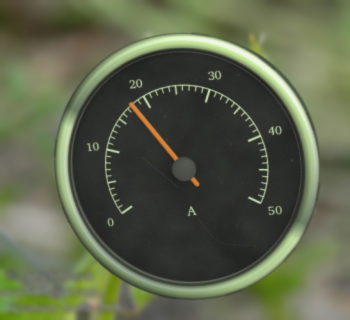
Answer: 18
